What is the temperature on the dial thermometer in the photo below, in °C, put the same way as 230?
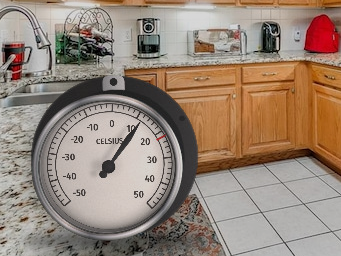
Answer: 12
